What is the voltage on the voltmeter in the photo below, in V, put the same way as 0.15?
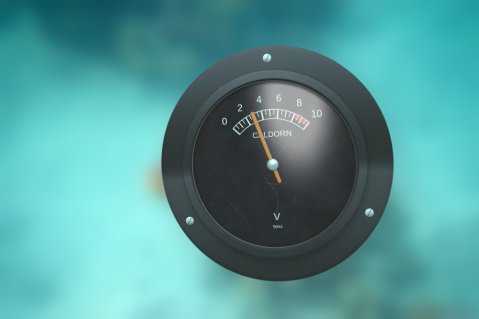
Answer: 3
